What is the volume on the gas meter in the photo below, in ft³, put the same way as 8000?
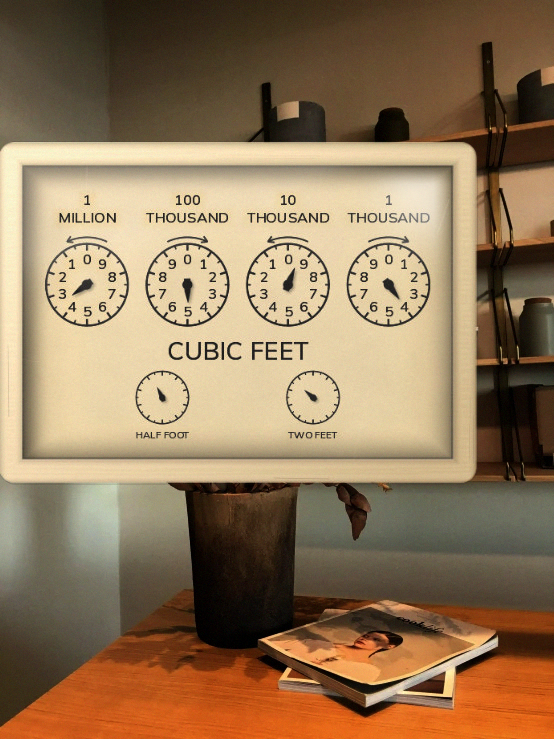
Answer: 349400
